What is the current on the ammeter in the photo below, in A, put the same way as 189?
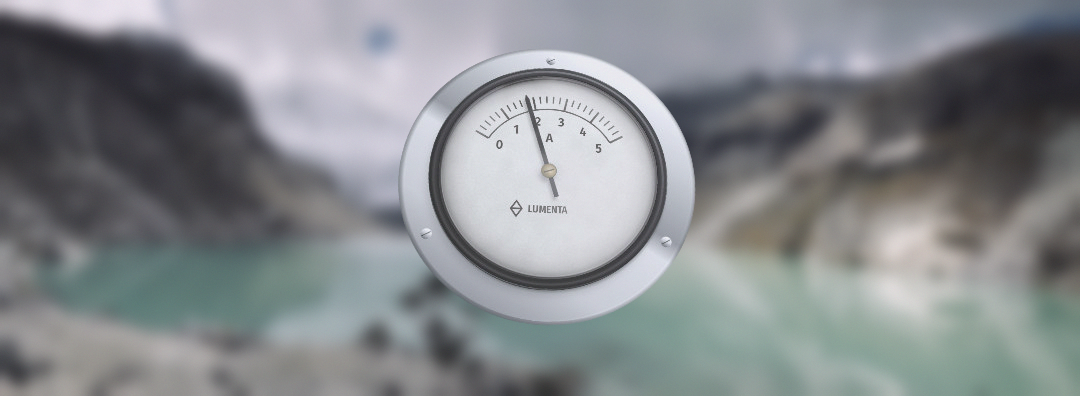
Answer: 1.8
